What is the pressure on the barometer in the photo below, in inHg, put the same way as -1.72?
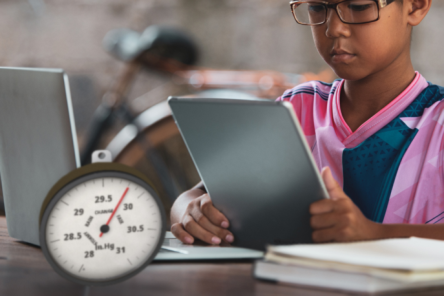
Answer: 29.8
